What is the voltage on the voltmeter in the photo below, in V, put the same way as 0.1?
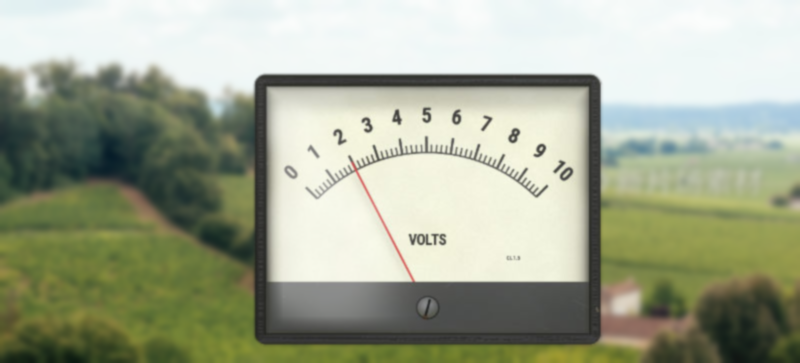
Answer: 2
